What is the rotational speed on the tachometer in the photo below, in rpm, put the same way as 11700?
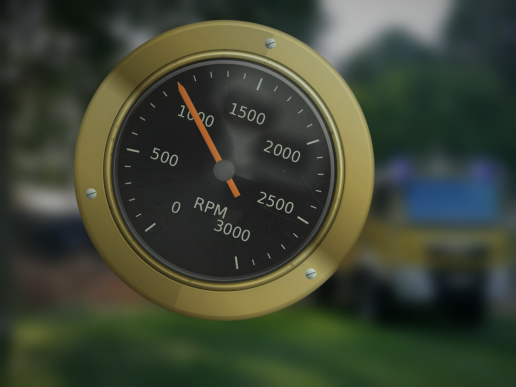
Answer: 1000
